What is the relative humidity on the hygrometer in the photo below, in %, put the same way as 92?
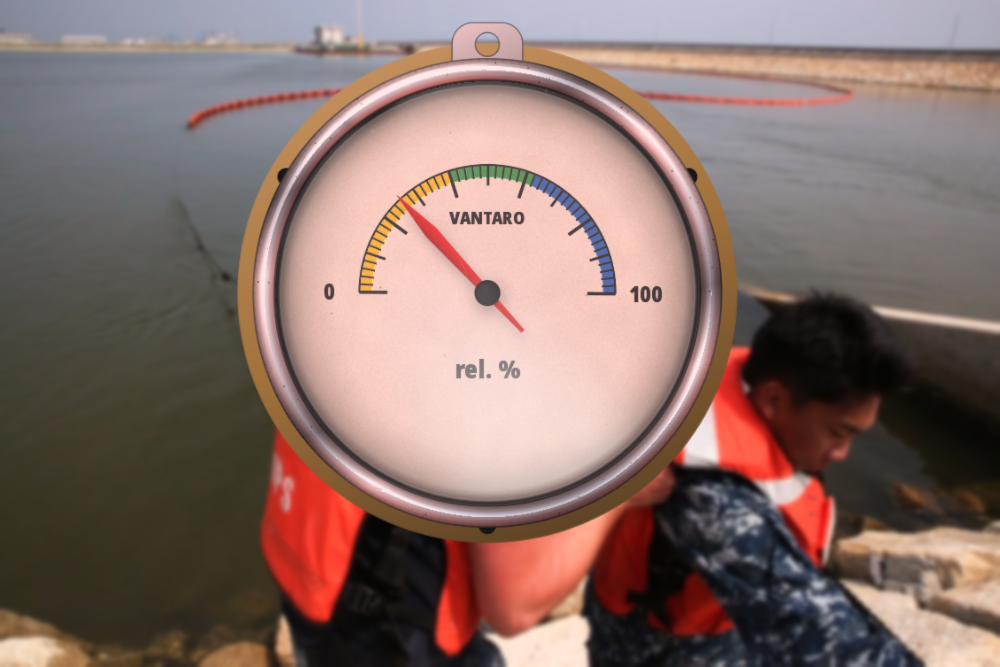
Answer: 26
